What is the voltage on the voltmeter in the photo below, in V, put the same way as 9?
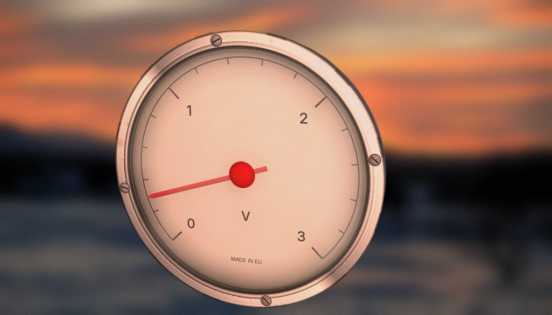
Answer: 0.3
